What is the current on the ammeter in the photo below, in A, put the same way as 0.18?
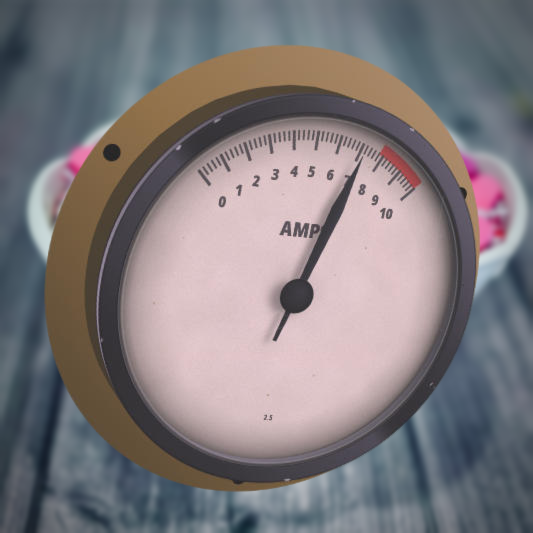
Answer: 7
